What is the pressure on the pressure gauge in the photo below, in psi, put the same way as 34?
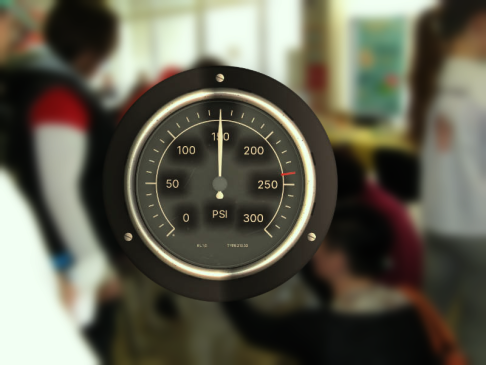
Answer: 150
